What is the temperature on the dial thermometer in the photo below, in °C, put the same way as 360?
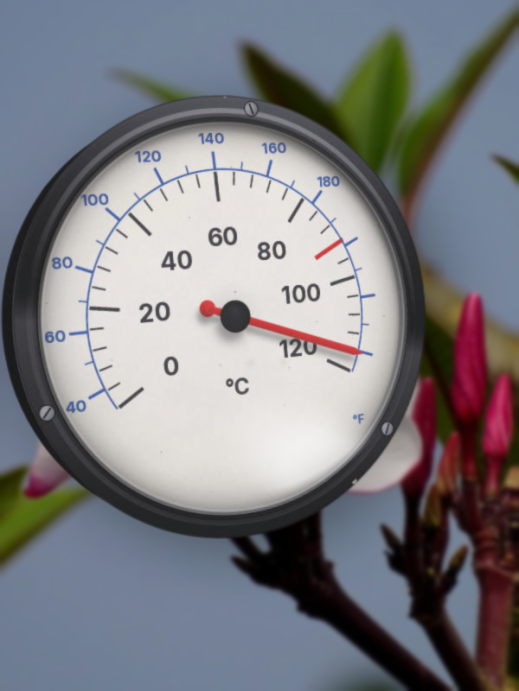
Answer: 116
